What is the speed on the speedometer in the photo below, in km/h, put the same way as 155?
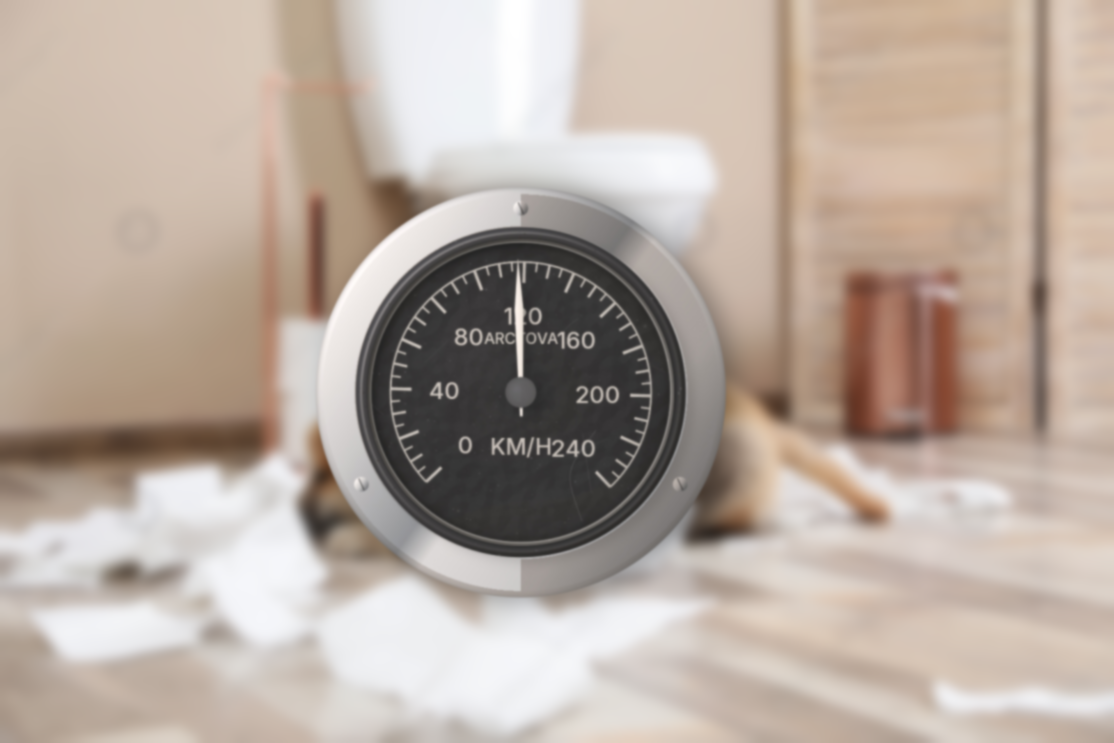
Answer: 117.5
